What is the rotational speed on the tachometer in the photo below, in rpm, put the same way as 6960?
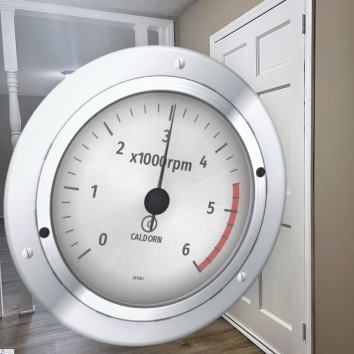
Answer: 3000
